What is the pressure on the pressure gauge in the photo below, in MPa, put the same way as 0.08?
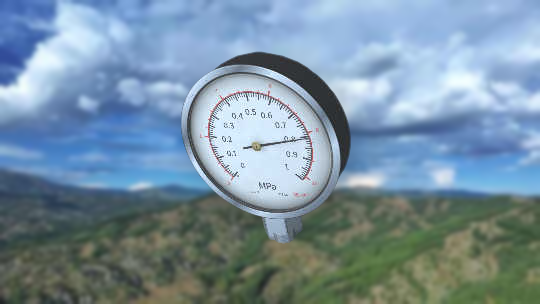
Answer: 0.8
